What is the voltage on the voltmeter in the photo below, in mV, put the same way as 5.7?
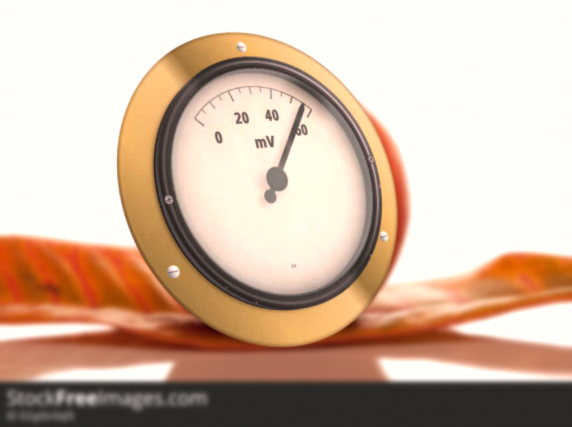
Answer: 55
